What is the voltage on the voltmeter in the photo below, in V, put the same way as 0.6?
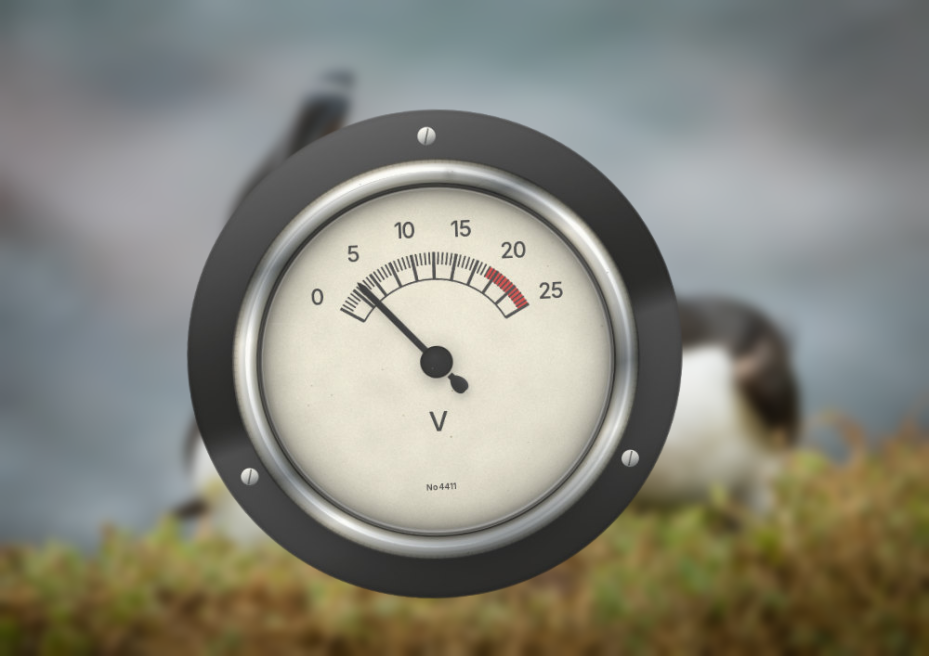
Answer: 3.5
